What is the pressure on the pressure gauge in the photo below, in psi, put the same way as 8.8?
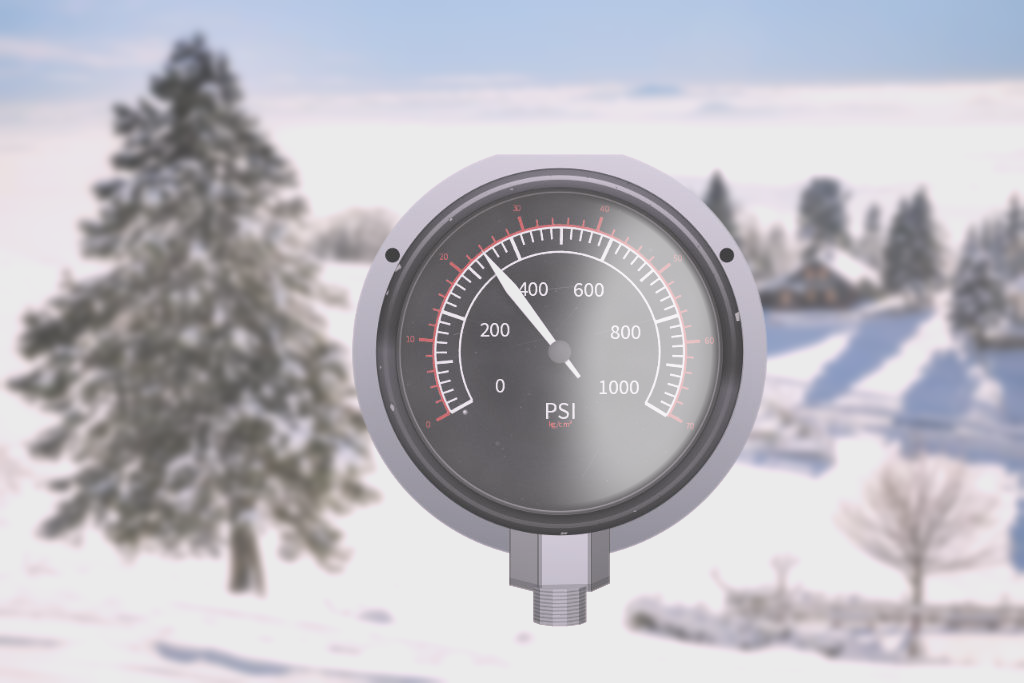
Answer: 340
